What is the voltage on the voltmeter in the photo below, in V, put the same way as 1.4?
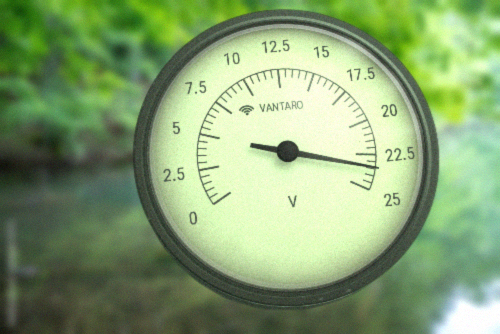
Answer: 23.5
